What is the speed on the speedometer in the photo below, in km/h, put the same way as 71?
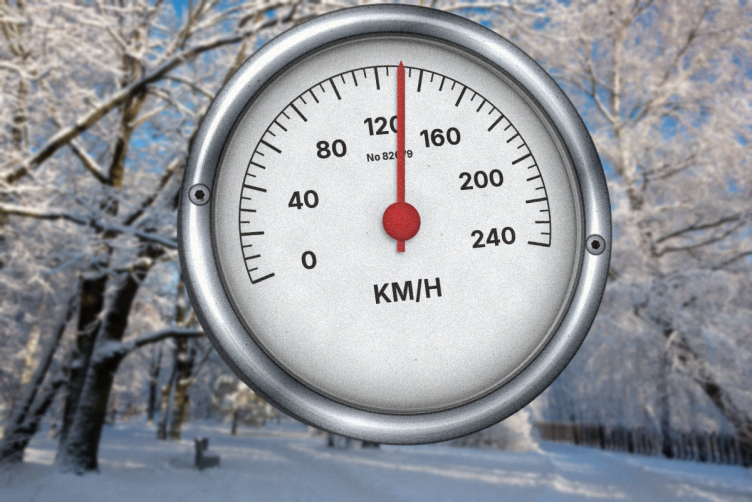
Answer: 130
